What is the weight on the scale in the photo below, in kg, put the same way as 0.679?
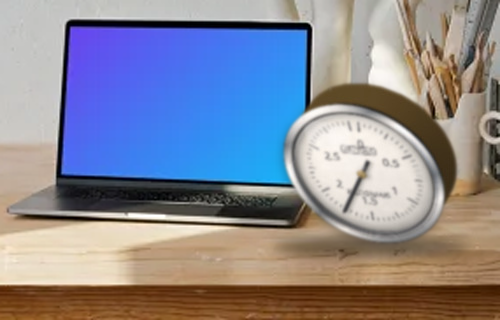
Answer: 1.75
